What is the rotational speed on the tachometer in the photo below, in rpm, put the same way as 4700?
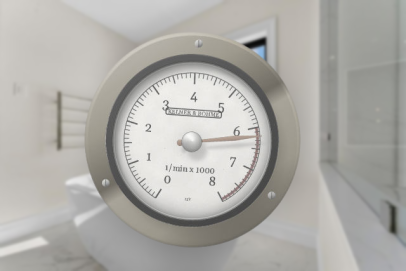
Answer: 6200
